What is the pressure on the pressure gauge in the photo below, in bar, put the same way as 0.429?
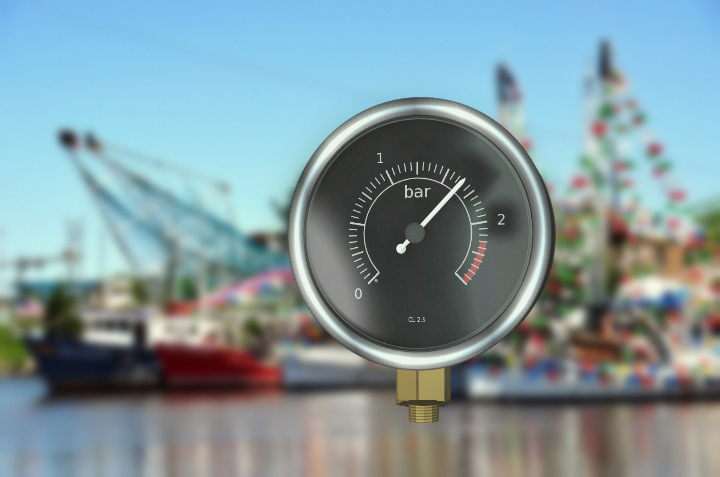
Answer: 1.65
